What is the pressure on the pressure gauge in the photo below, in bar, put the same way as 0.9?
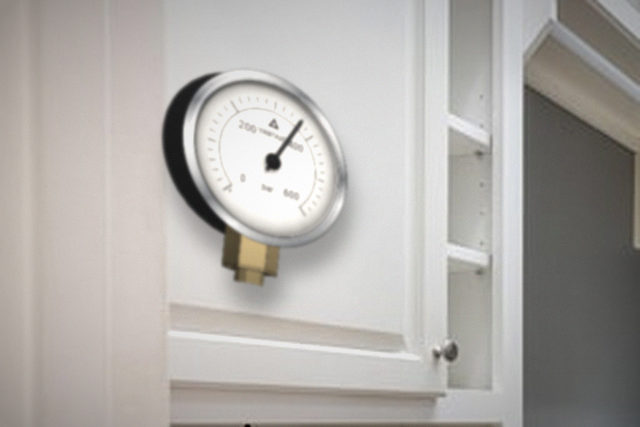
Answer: 360
